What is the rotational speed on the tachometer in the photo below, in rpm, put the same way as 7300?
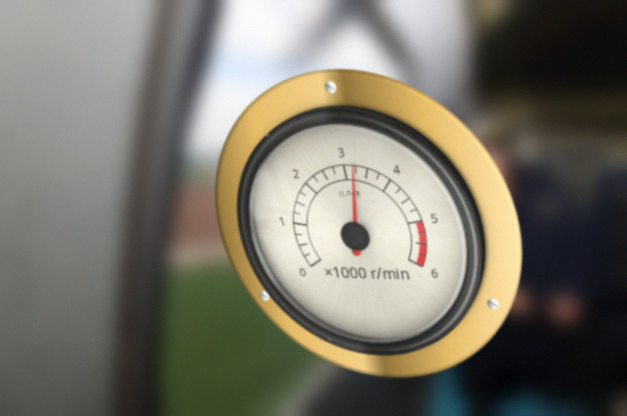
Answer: 3250
